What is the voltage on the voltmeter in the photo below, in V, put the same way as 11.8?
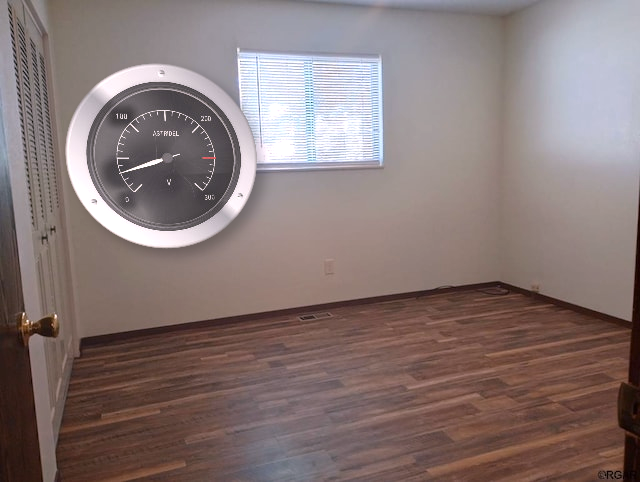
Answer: 30
